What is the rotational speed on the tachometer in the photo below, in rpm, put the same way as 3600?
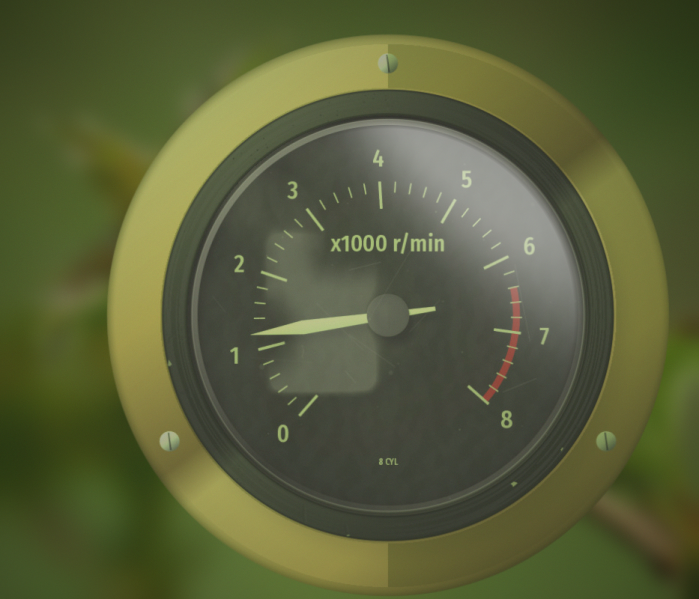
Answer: 1200
